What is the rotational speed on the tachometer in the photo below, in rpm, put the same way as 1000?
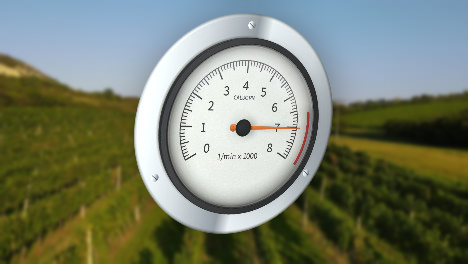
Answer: 7000
